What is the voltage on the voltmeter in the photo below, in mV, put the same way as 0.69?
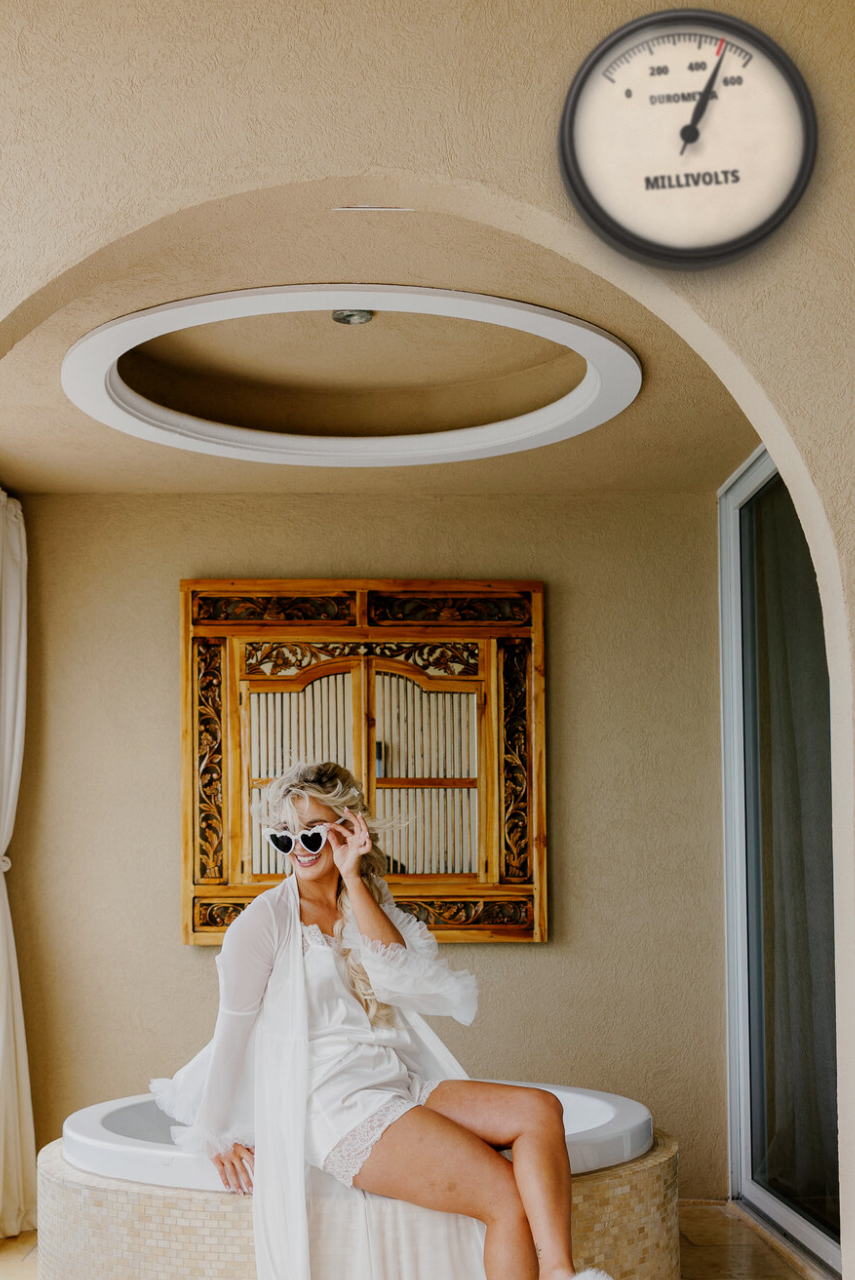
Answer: 500
